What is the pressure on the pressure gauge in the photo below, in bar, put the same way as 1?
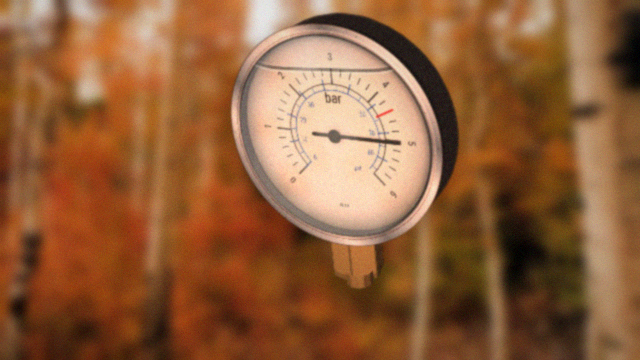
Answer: 5
